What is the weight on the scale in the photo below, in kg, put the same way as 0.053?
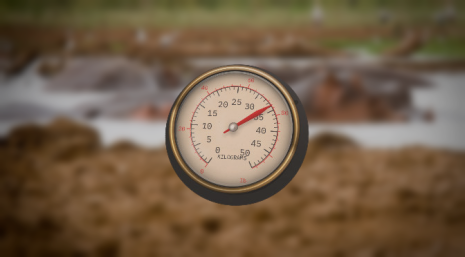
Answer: 34
